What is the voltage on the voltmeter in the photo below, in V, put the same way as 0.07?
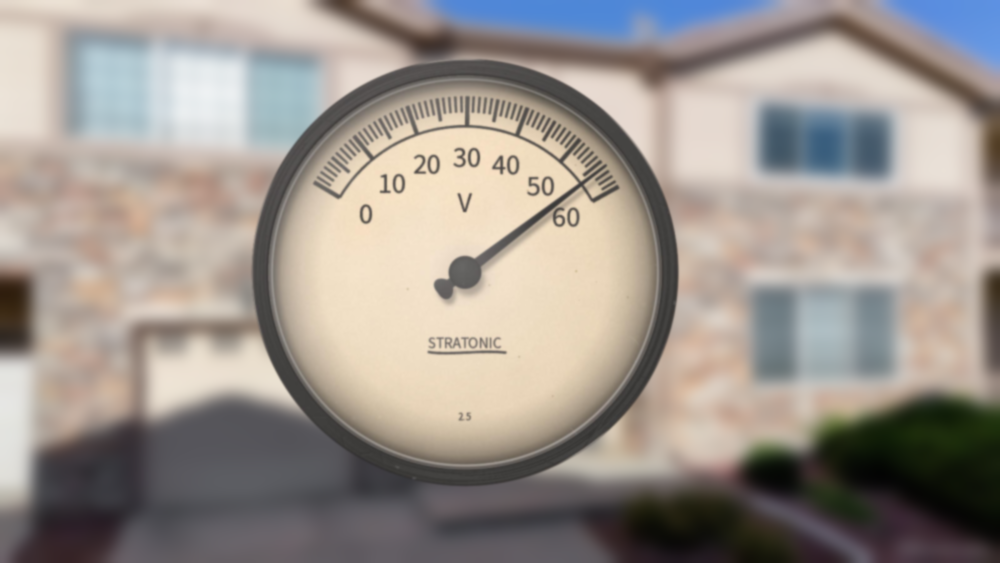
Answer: 56
